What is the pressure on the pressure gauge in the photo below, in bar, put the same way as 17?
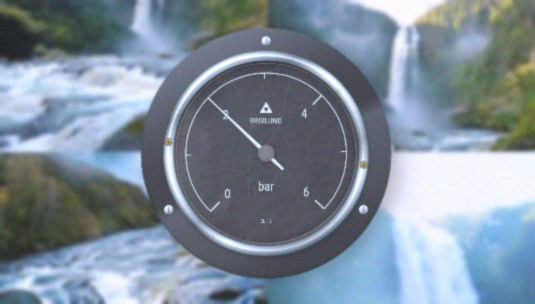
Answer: 2
